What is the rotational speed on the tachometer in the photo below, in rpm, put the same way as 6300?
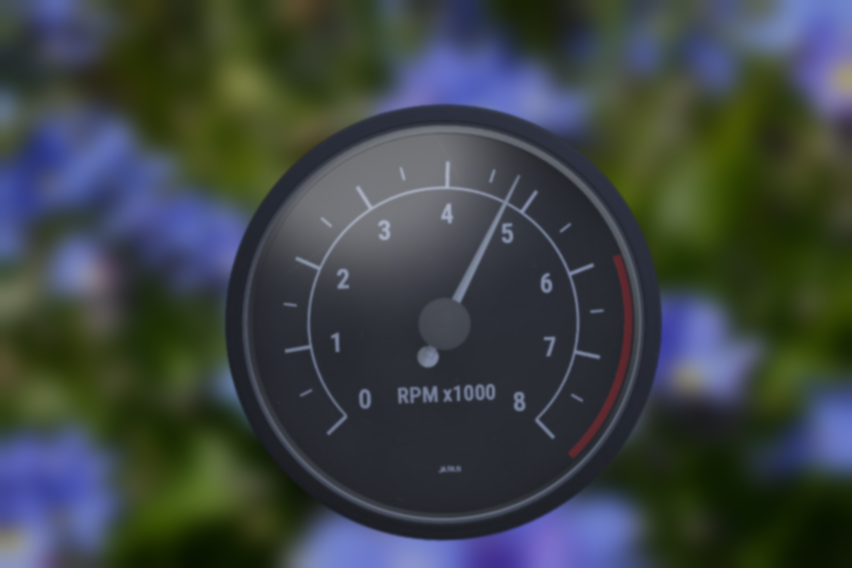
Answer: 4750
